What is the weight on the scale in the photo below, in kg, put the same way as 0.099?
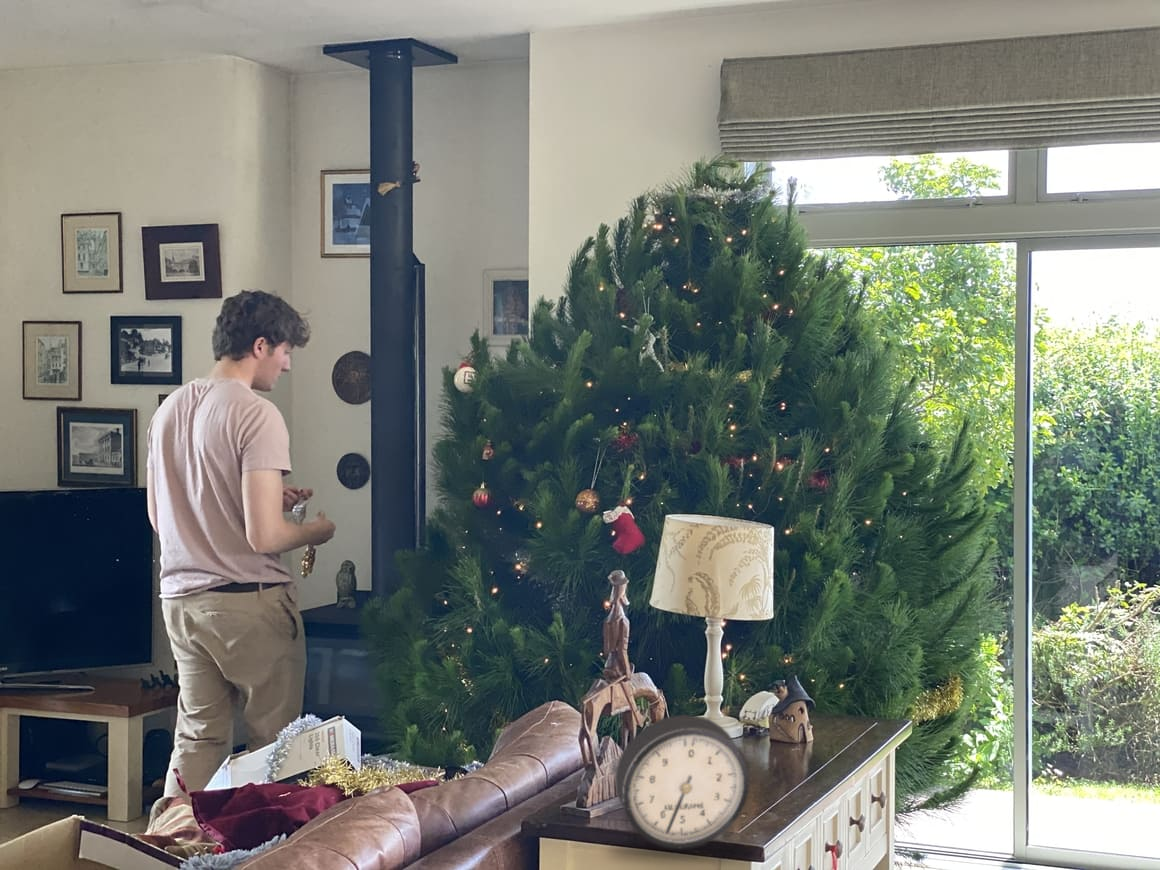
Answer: 5.5
